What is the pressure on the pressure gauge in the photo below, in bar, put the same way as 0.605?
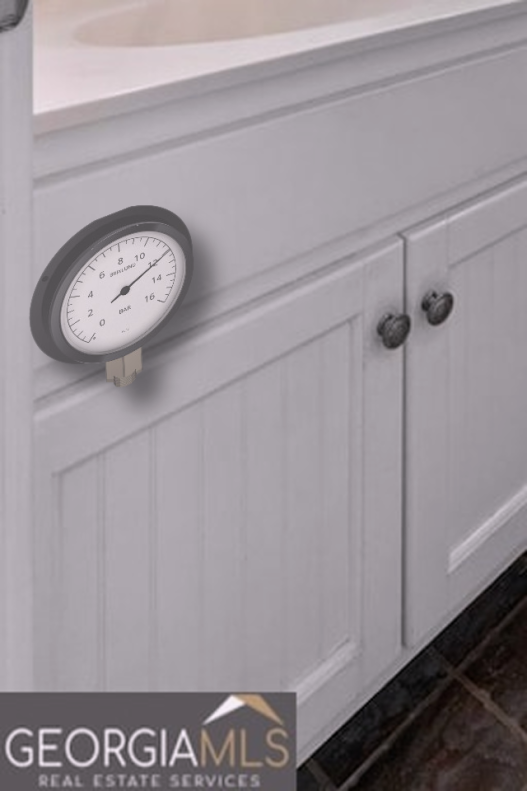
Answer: 12
